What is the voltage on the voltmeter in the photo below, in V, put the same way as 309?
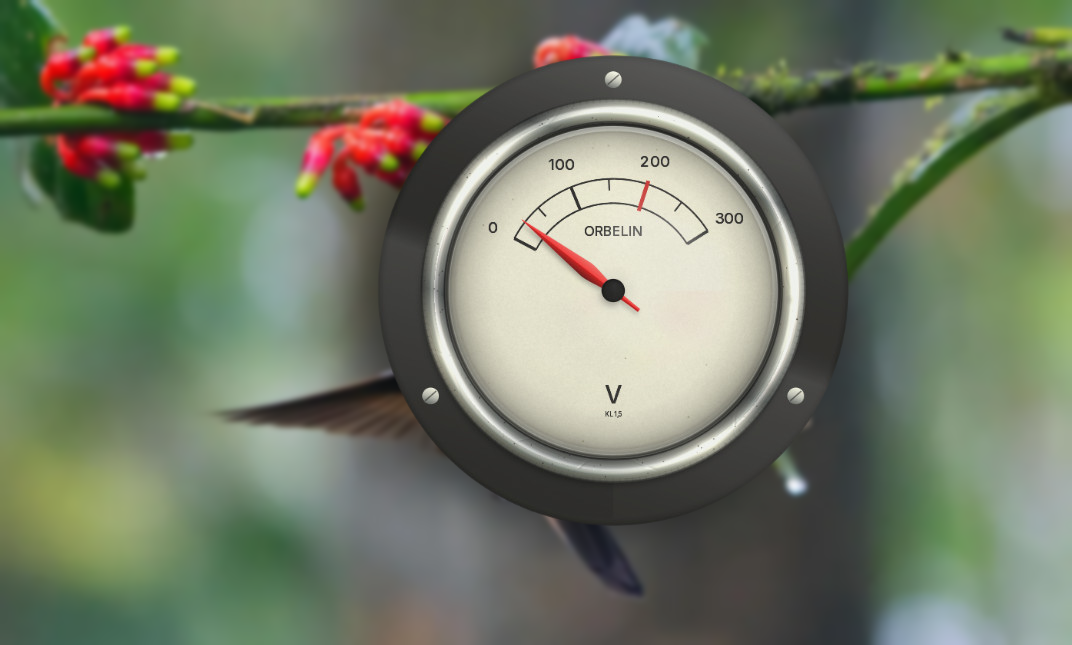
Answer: 25
